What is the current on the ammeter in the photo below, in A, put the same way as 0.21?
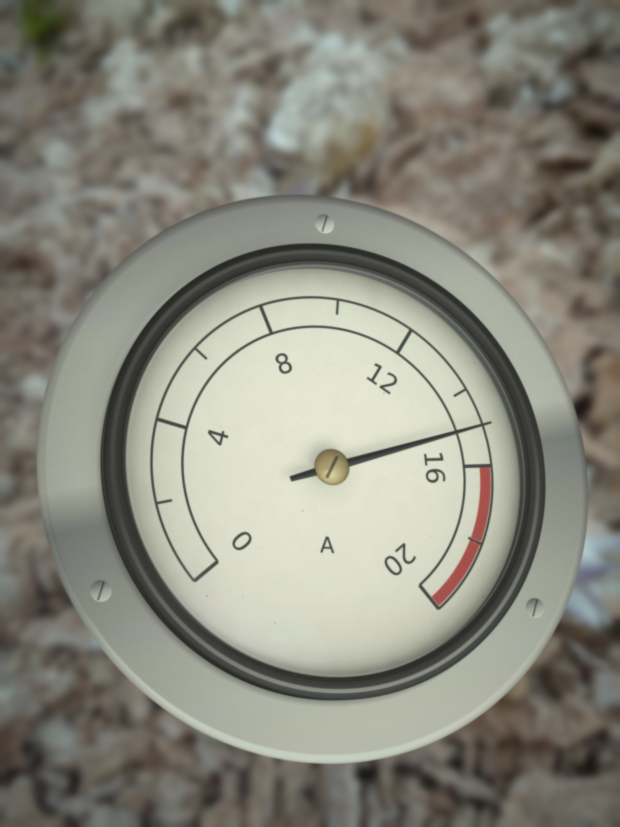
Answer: 15
